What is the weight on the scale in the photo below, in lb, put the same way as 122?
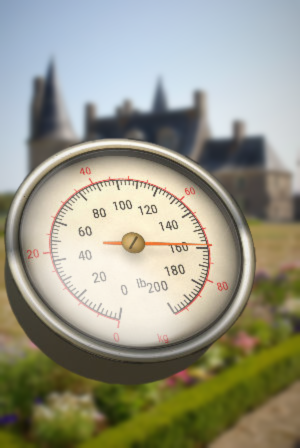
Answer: 160
